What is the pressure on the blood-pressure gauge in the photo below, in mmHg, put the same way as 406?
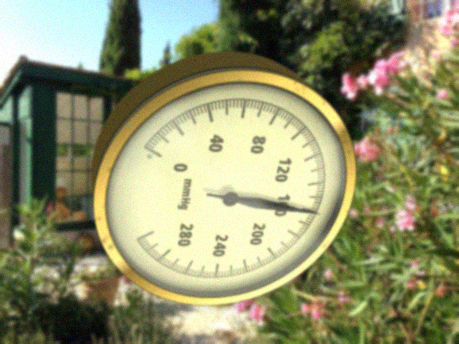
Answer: 160
